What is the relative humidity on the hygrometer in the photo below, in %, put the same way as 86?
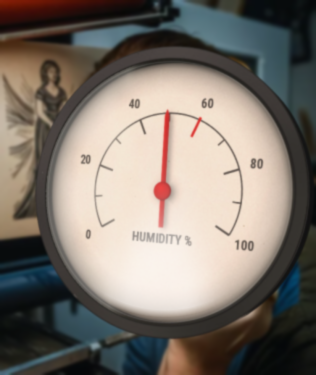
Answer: 50
